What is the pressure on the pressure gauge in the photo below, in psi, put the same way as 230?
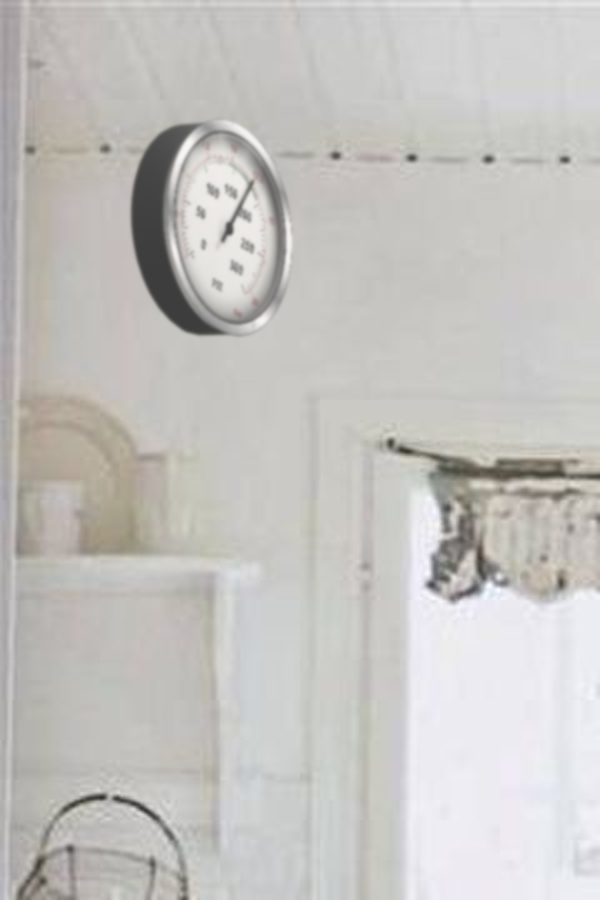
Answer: 175
